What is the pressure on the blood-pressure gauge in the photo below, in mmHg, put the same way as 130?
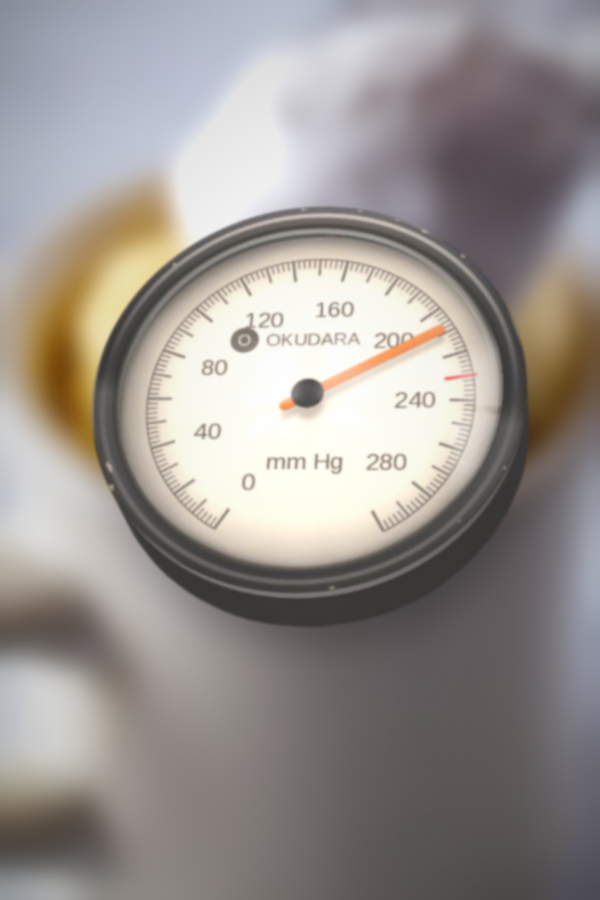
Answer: 210
